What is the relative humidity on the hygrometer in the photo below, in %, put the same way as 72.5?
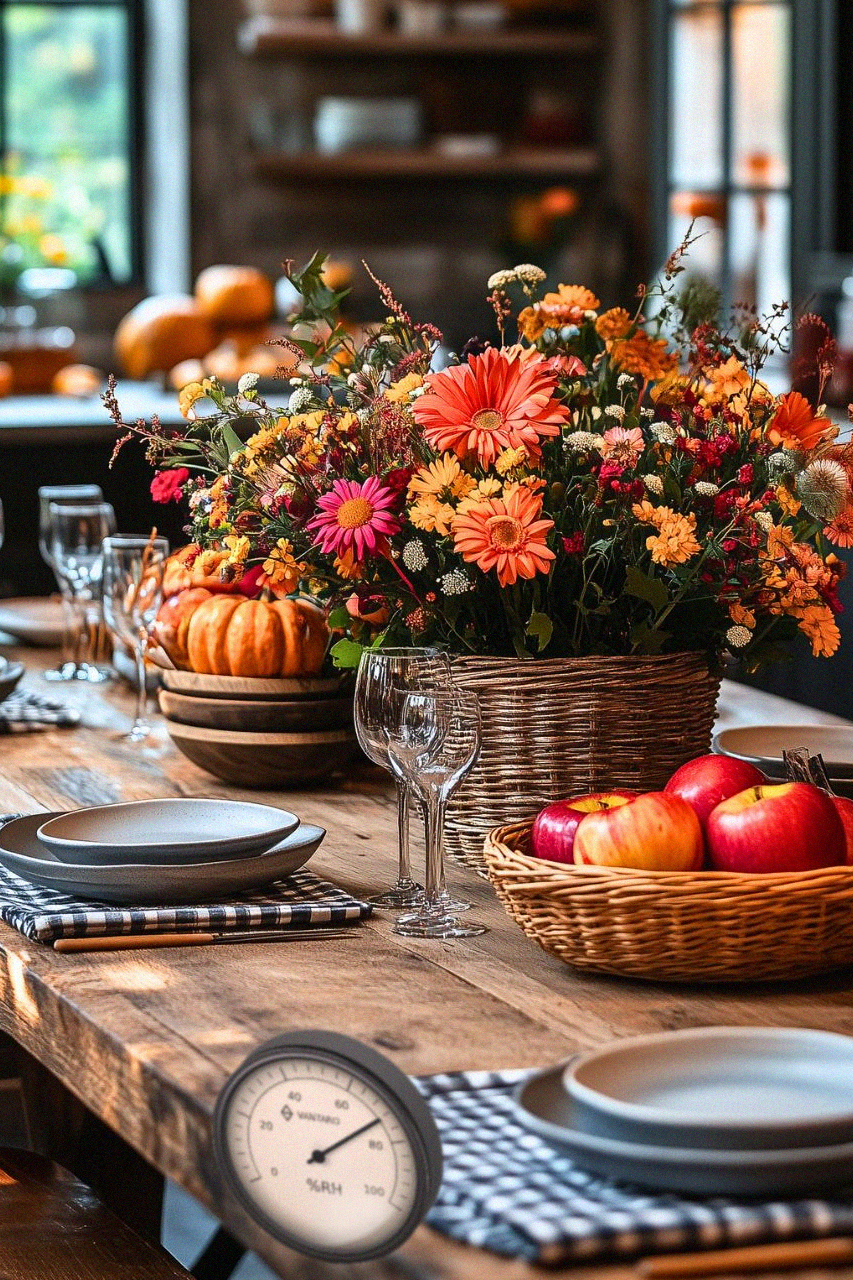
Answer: 72
